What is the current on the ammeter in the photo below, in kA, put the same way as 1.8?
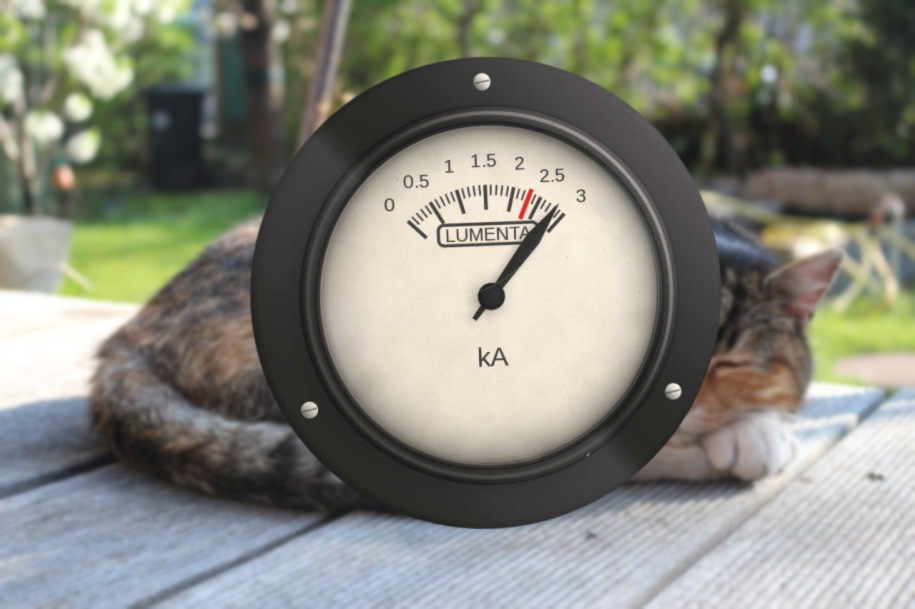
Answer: 2.8
